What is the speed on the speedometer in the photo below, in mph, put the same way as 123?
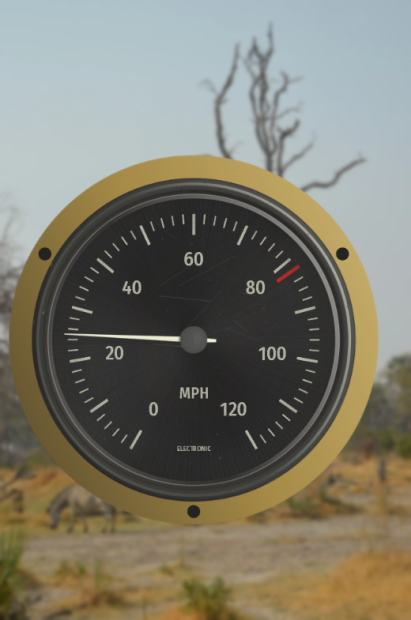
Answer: 25
